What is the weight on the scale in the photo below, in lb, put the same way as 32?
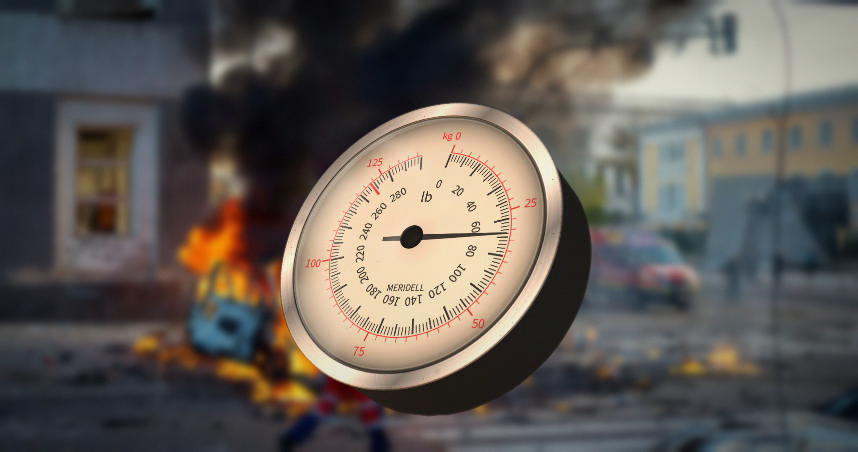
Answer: 70
